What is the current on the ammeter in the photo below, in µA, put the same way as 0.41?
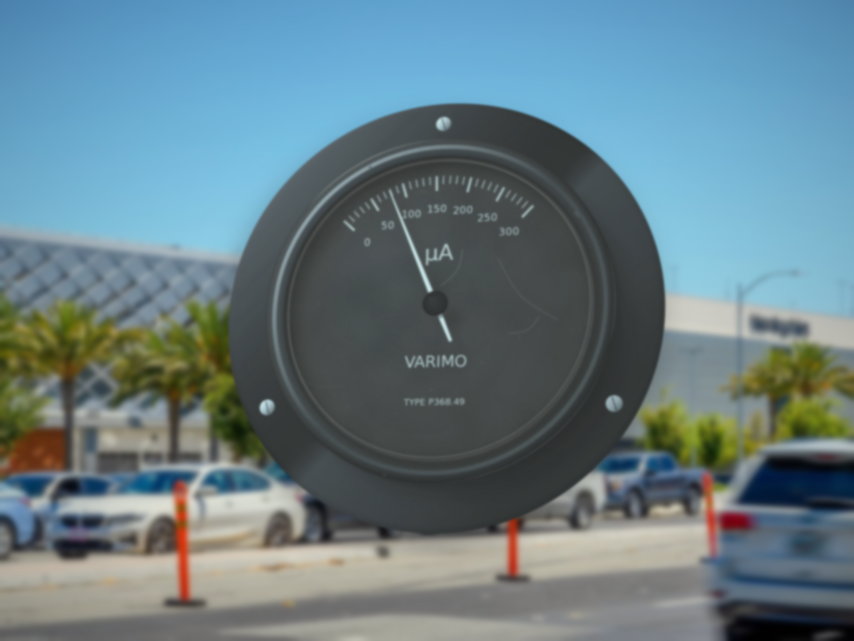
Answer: 80
